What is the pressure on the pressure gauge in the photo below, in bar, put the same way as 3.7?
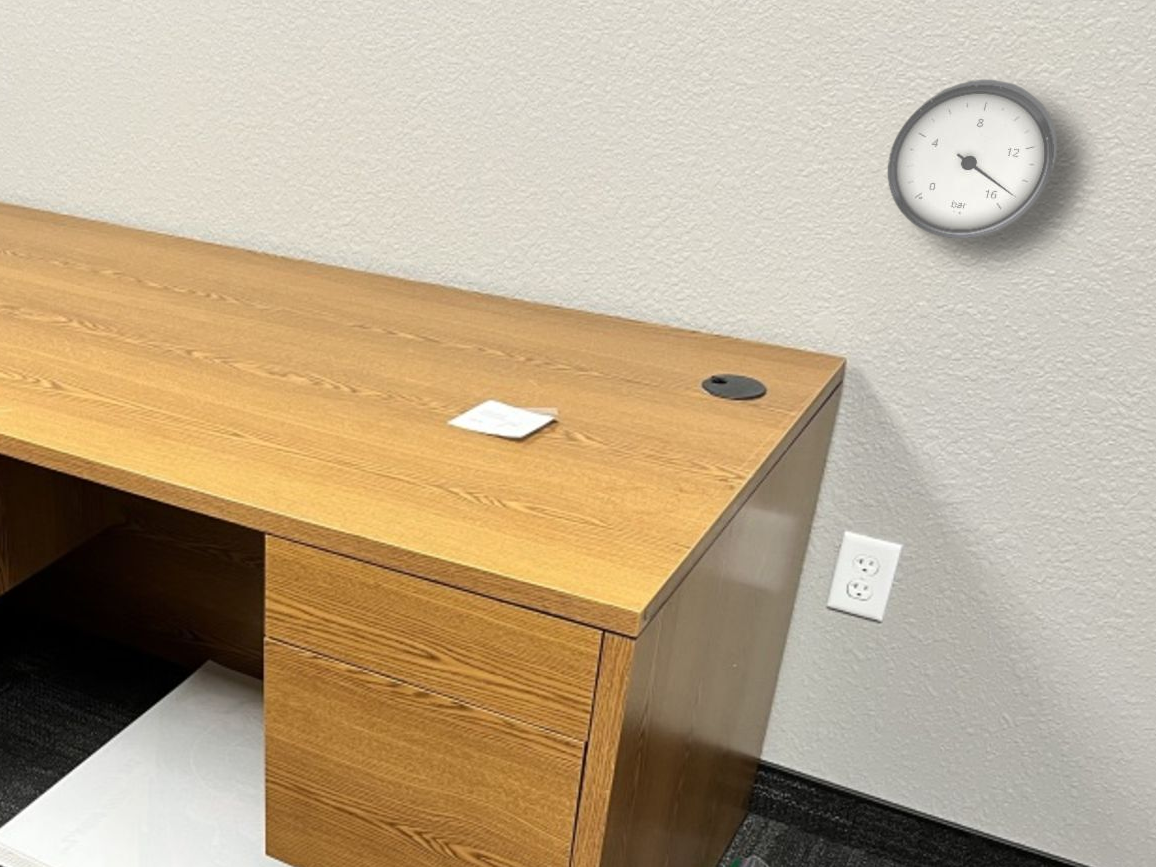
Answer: 15
